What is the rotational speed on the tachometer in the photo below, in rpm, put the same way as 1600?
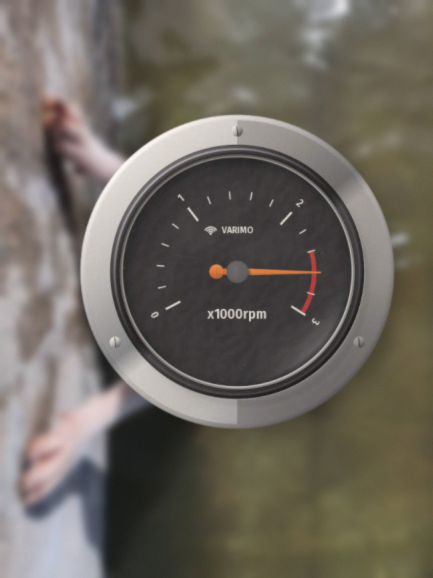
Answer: 2600
